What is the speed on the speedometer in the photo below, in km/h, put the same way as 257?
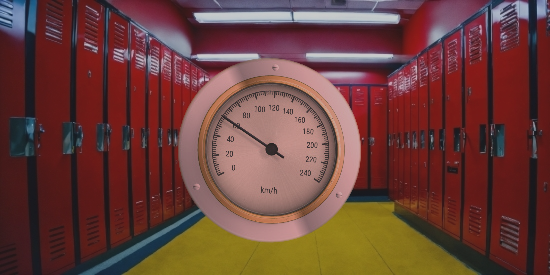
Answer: 60
